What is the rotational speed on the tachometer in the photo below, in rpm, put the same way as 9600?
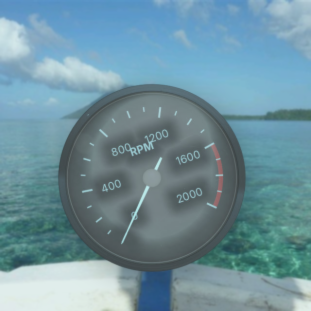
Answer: 0
